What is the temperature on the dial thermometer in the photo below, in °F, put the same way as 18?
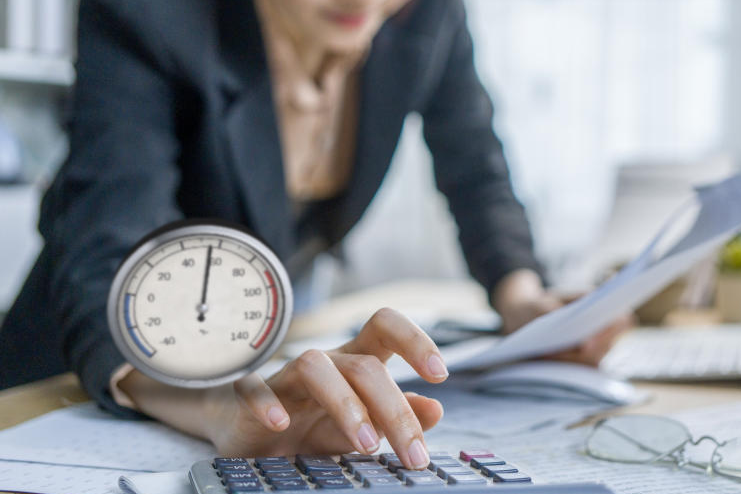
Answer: 55
